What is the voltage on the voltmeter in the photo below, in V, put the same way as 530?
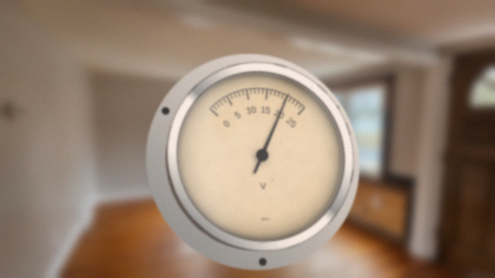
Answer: 20
